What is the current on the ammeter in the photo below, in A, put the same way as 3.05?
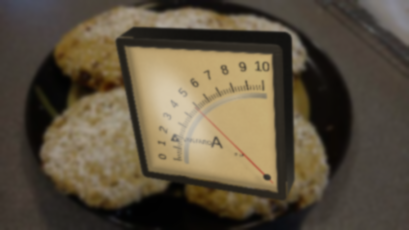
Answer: 5
